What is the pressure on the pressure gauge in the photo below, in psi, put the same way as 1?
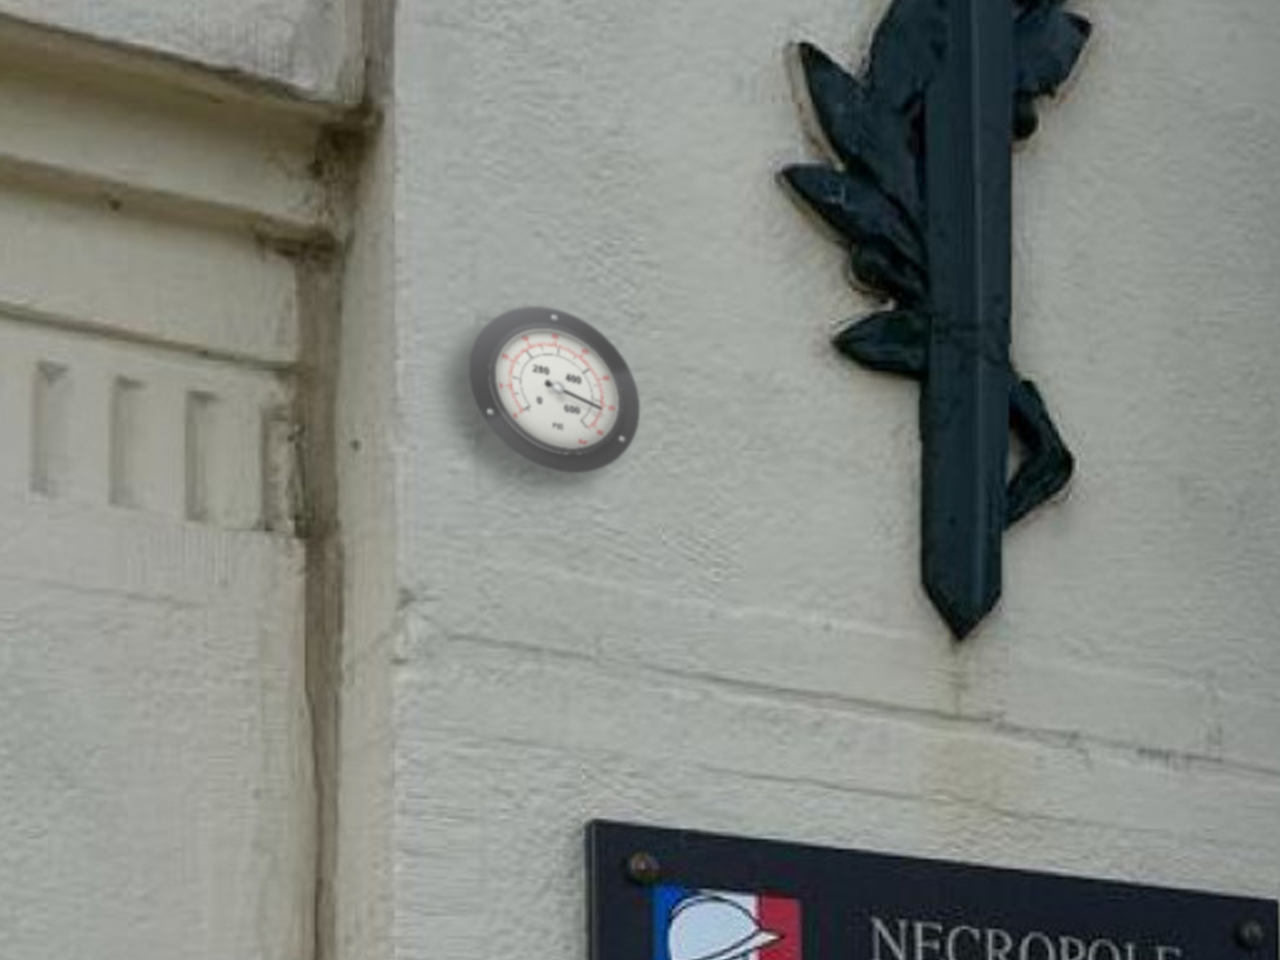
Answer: 525
